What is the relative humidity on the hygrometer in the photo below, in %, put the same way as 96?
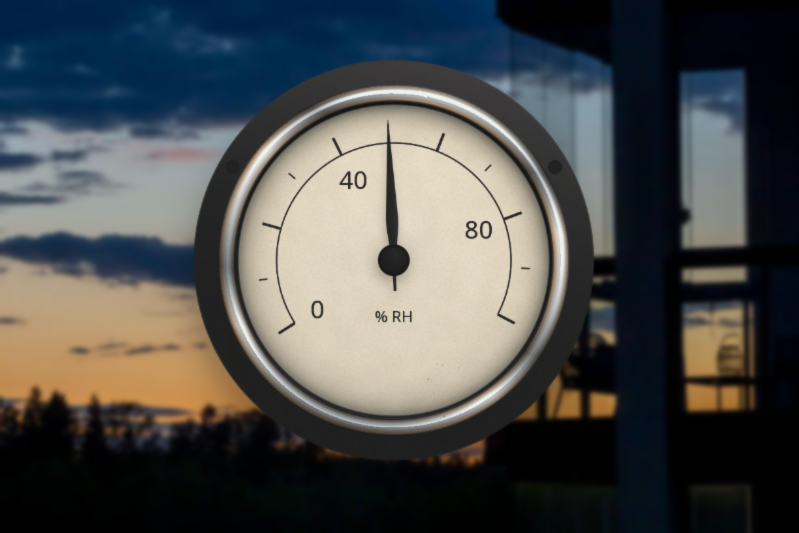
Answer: 50
